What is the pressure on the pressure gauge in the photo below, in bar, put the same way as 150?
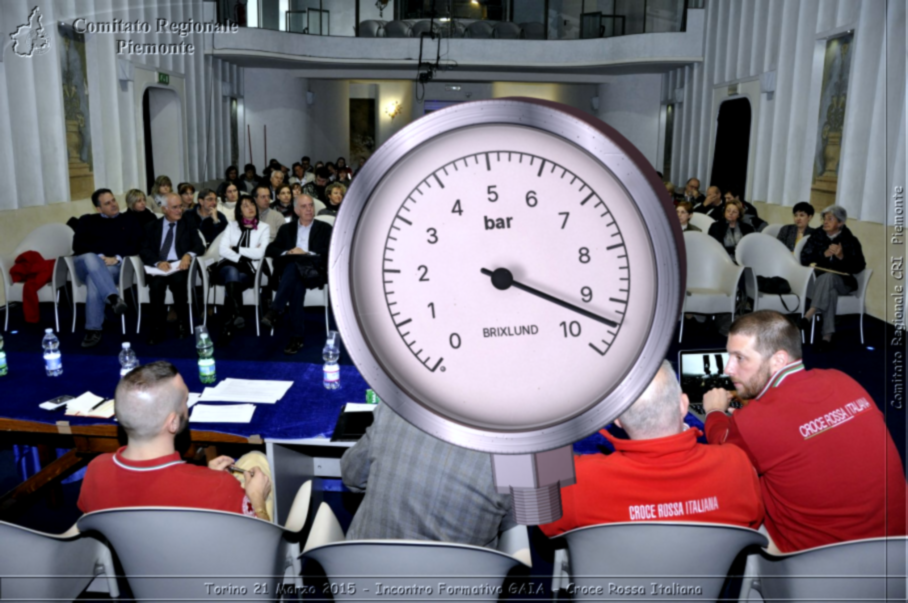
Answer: 9.4
